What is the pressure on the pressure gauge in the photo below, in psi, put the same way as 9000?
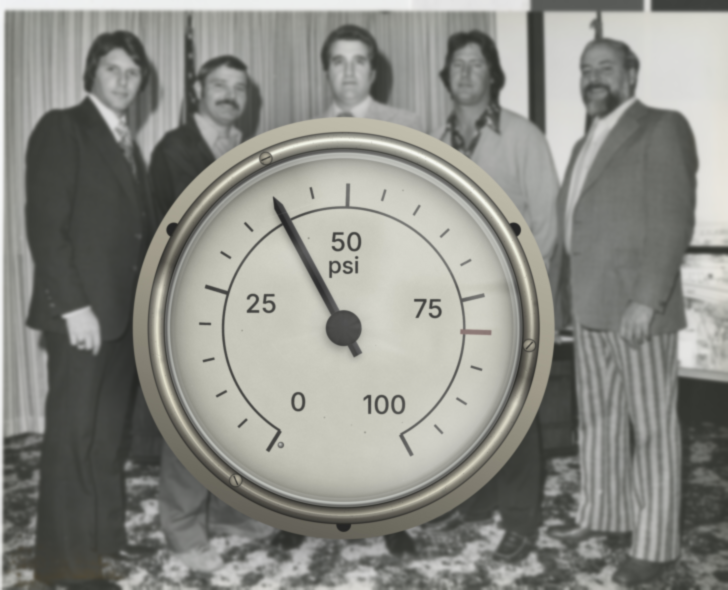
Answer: 40
